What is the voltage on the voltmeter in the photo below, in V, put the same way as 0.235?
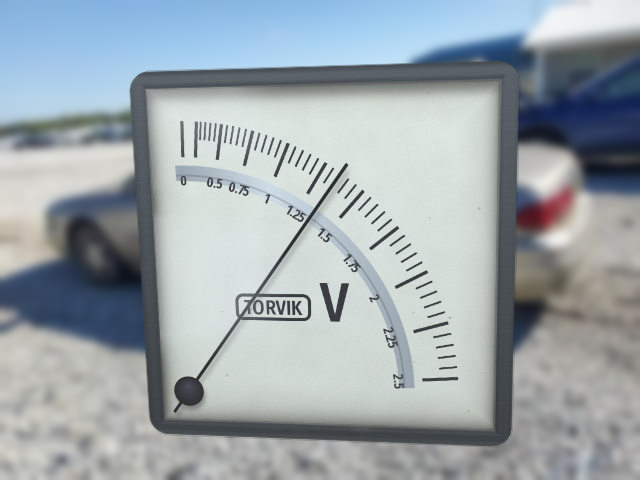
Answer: 1.35
